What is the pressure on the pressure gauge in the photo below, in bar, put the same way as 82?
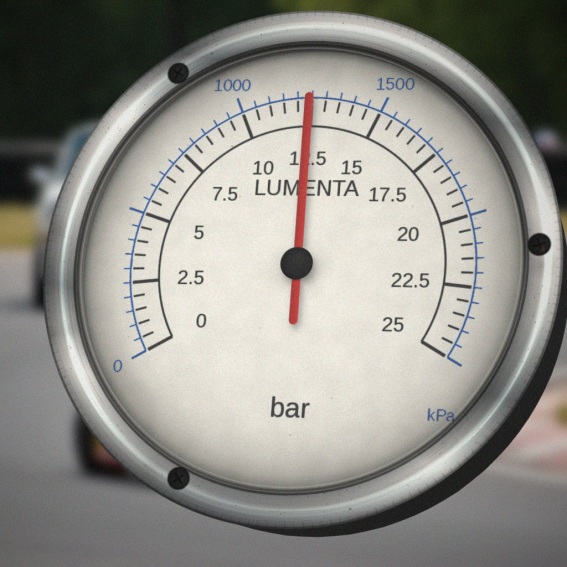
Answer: 12.5
